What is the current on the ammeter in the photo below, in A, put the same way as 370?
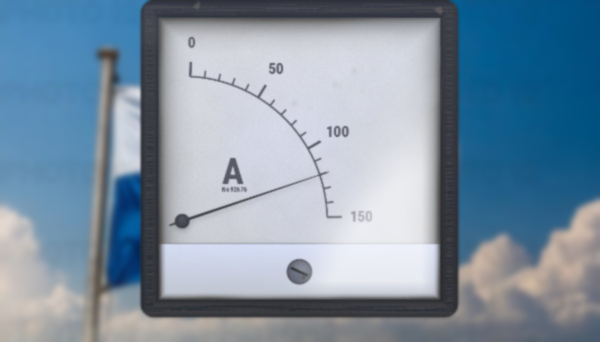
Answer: 120
